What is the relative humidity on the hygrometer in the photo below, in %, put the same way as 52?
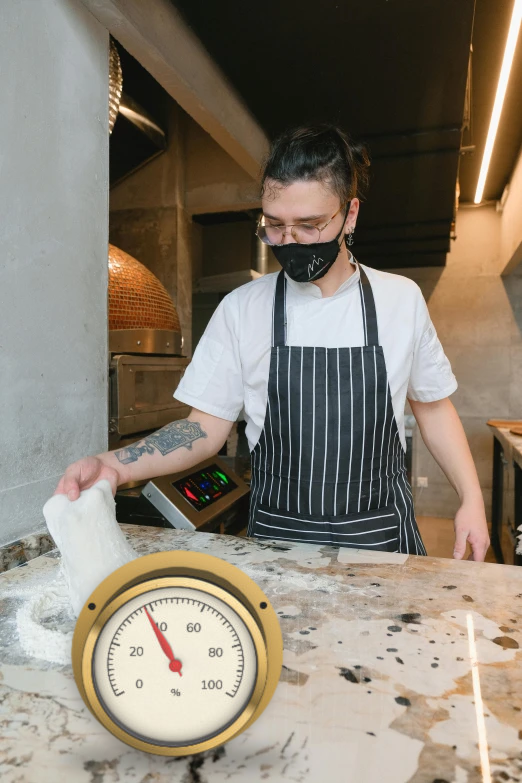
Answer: 38
